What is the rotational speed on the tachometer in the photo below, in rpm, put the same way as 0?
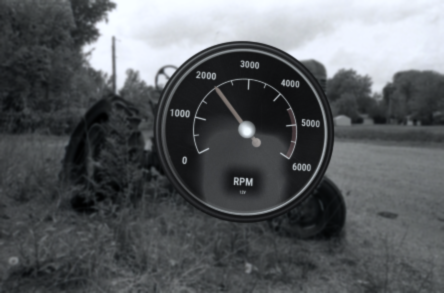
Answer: 2000
